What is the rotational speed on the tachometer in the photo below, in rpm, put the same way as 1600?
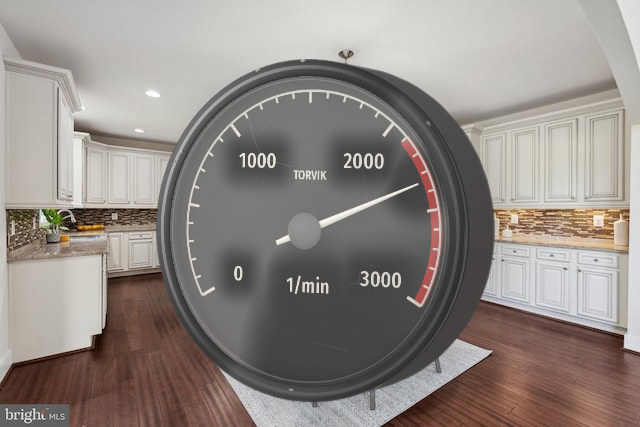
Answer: 2350
